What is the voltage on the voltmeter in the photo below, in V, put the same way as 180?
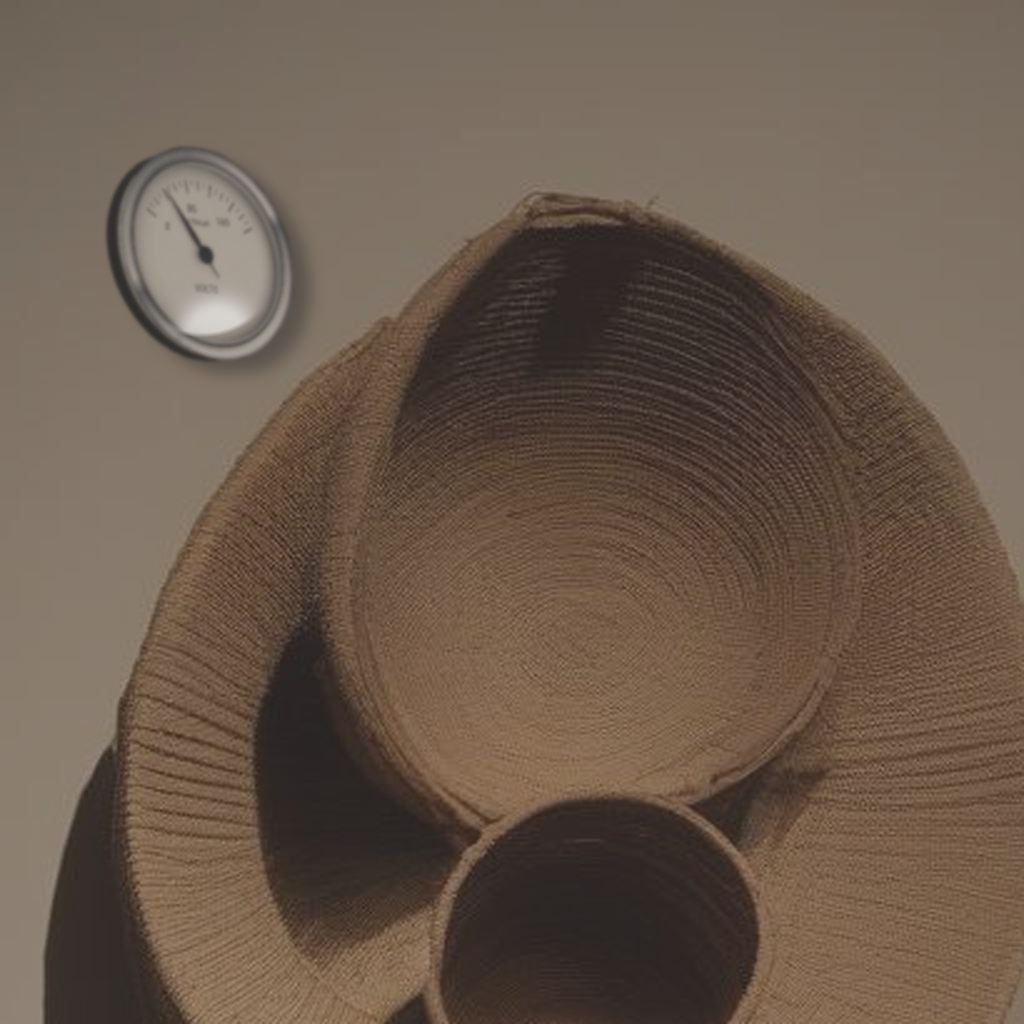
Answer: 40
